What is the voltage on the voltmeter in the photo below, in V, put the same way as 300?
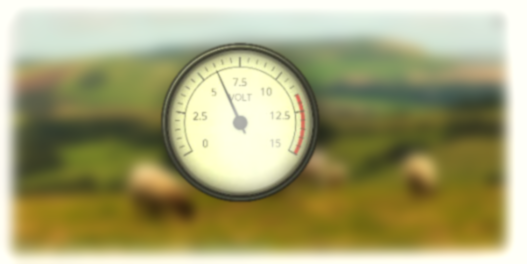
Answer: 6
